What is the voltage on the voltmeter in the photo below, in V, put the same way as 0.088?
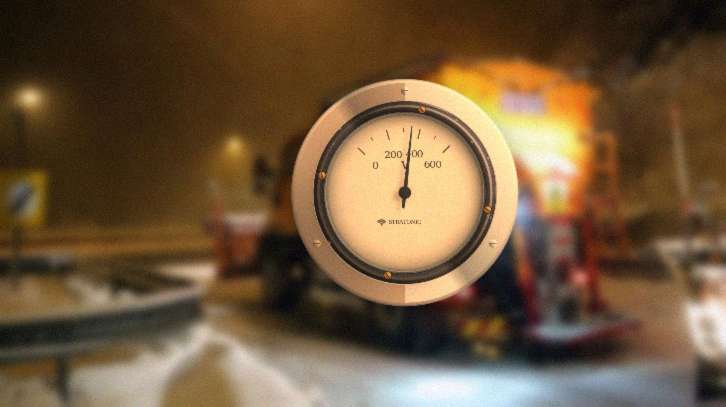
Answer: 350
